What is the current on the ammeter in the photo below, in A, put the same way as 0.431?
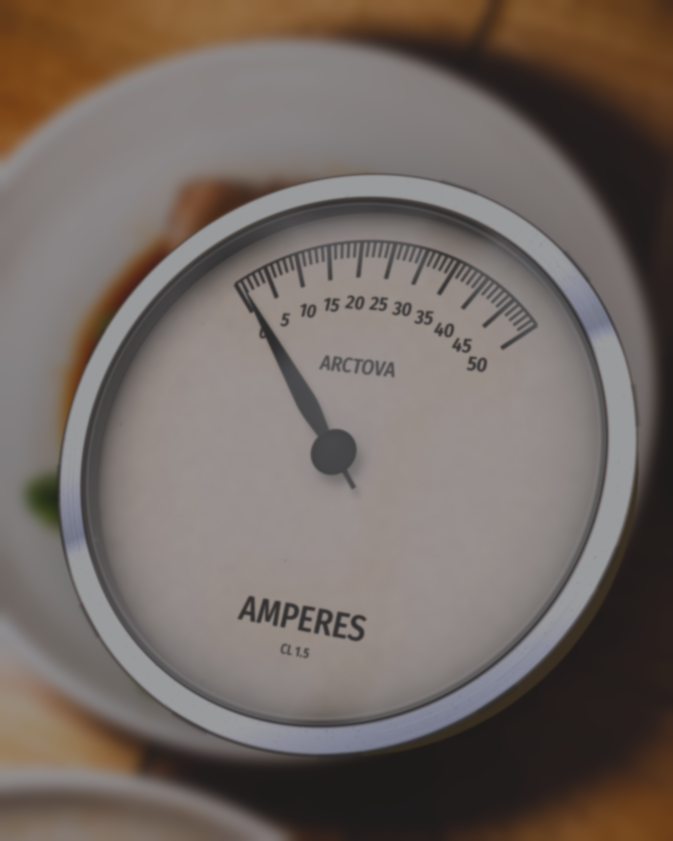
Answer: 1
